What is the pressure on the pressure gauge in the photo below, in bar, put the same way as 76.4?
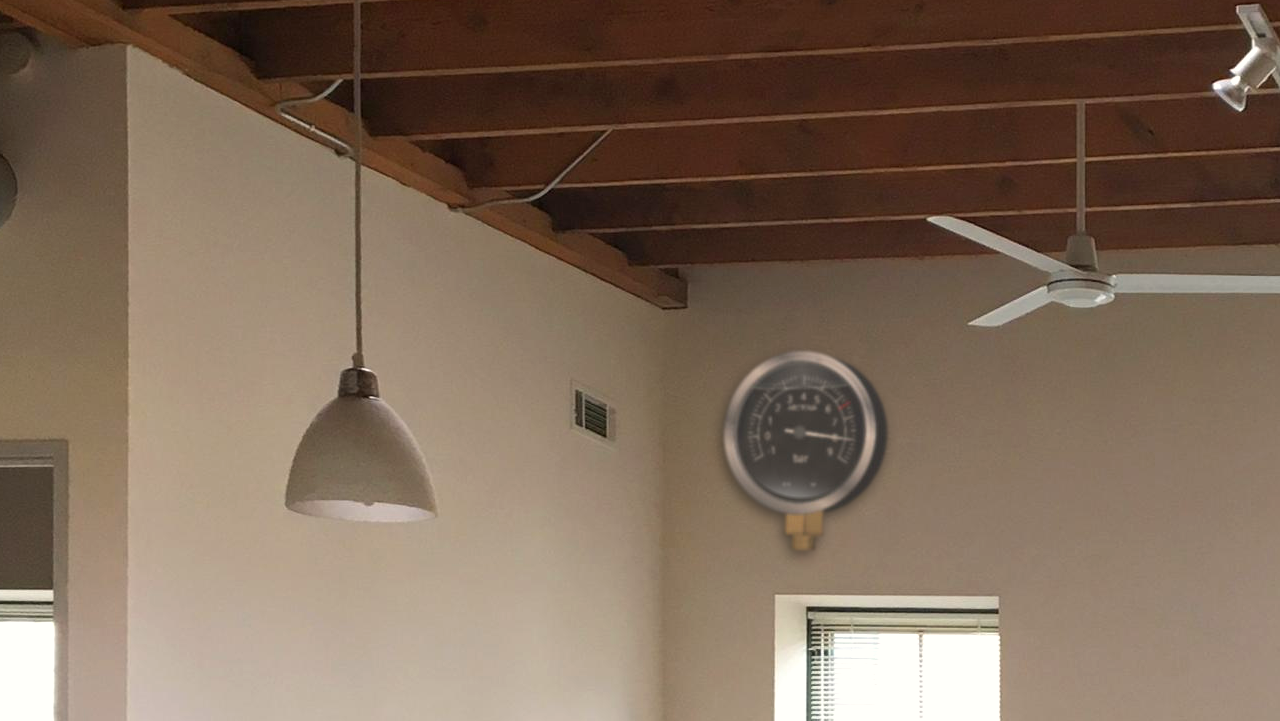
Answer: 8
